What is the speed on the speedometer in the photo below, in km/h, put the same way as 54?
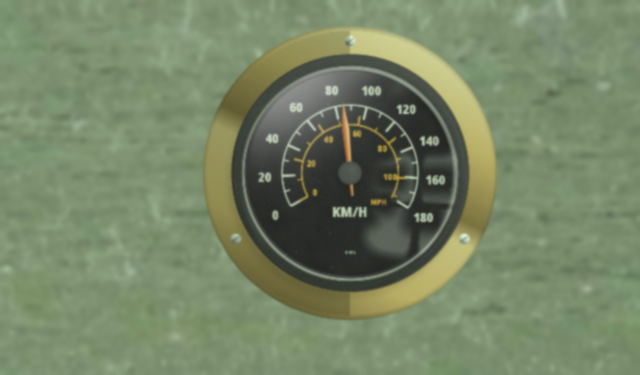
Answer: 85
